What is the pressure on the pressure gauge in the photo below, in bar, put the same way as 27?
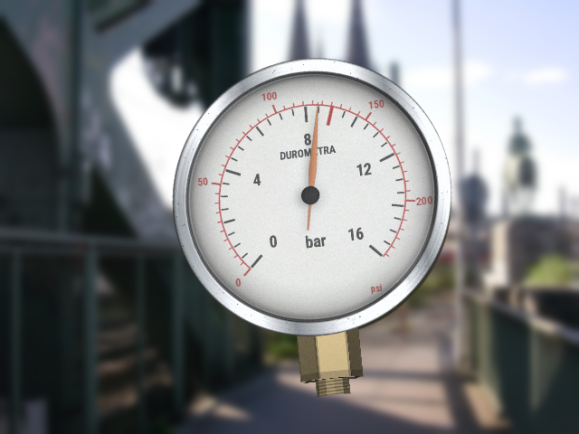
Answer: 8.5
